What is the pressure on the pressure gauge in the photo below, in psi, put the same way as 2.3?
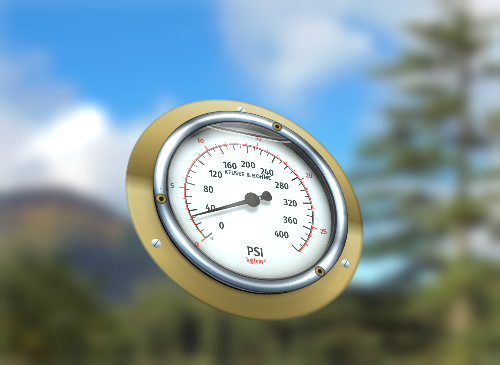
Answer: 30
